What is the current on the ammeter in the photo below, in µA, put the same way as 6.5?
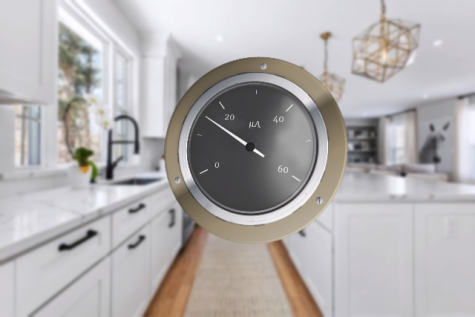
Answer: 15
